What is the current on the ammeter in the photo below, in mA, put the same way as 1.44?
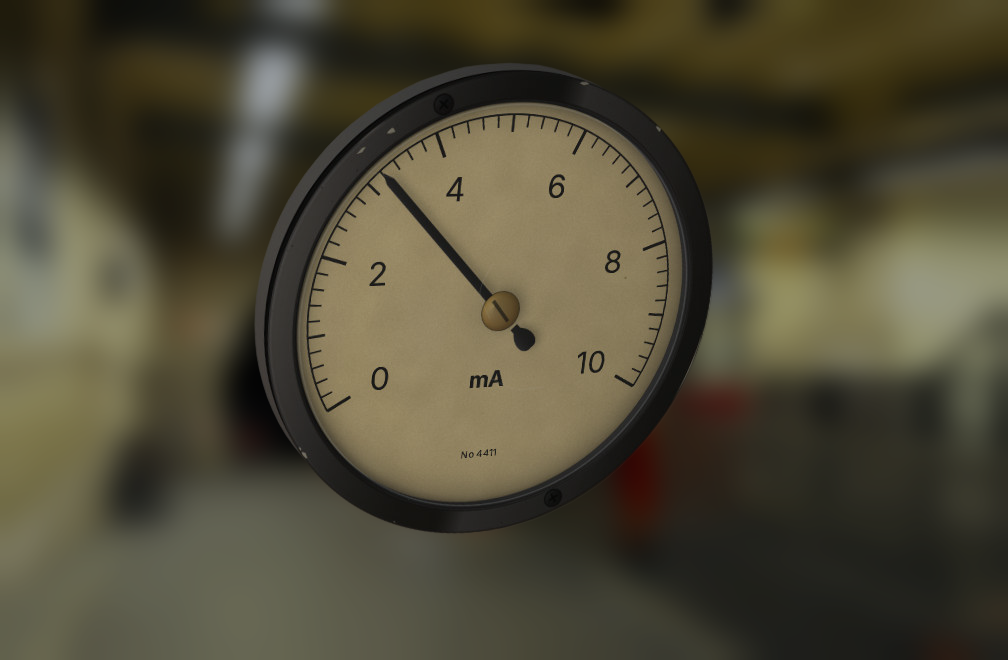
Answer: 3.2
